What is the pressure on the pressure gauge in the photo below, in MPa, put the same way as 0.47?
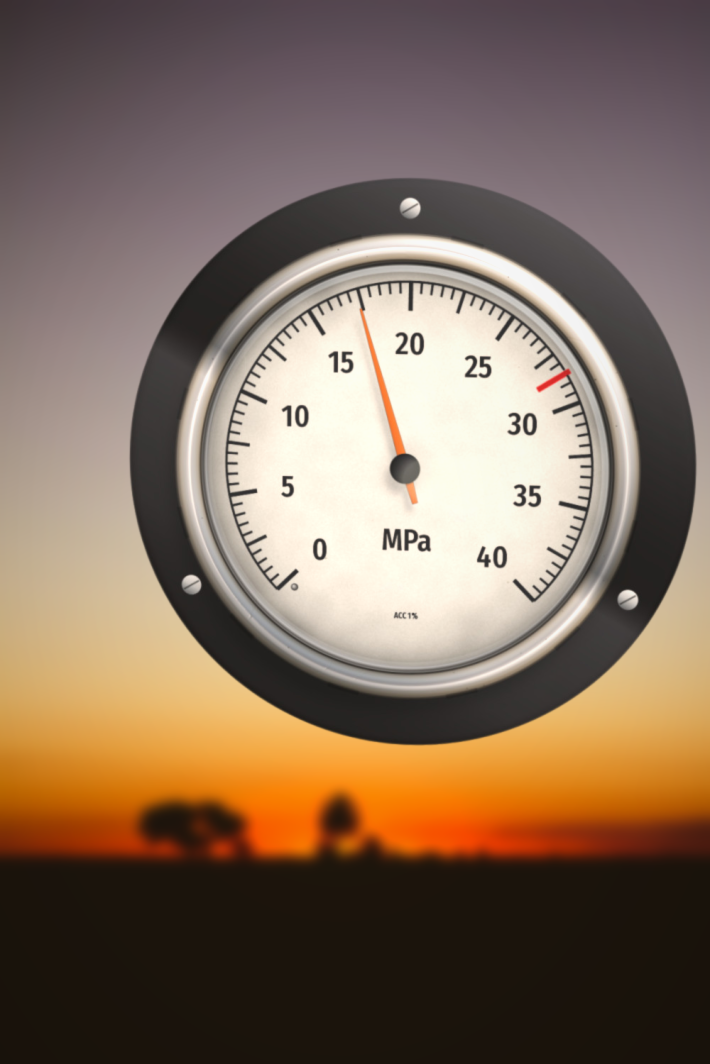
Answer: 17.5
